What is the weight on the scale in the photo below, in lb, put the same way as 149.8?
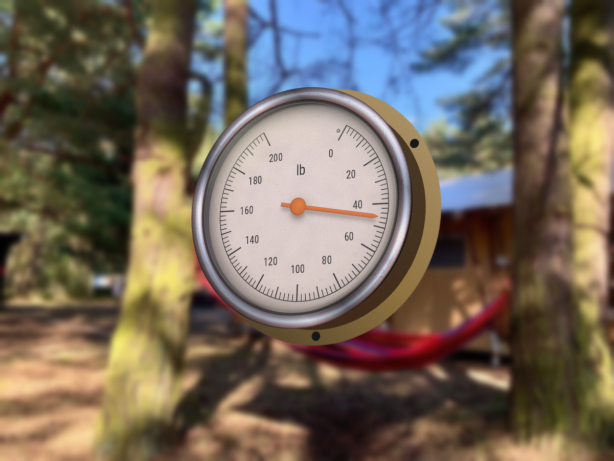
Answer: 46
